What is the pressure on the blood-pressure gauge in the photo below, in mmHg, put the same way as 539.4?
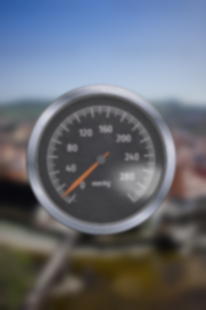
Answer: 10
